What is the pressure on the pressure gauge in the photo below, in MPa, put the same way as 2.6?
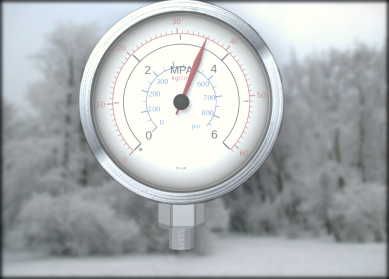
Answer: 3.5
